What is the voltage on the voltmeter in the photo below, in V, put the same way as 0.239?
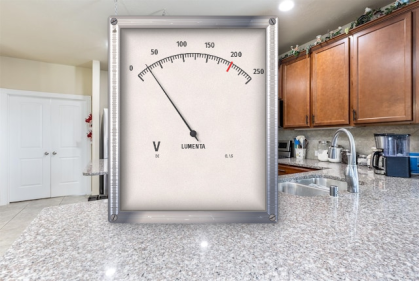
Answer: 25
